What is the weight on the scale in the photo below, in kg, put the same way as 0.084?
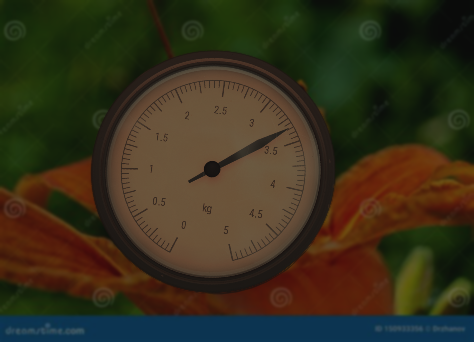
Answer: 3.35
